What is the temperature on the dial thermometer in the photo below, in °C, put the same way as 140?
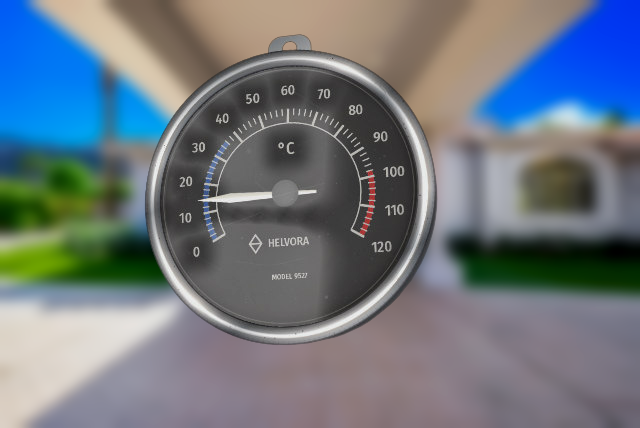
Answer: 14
